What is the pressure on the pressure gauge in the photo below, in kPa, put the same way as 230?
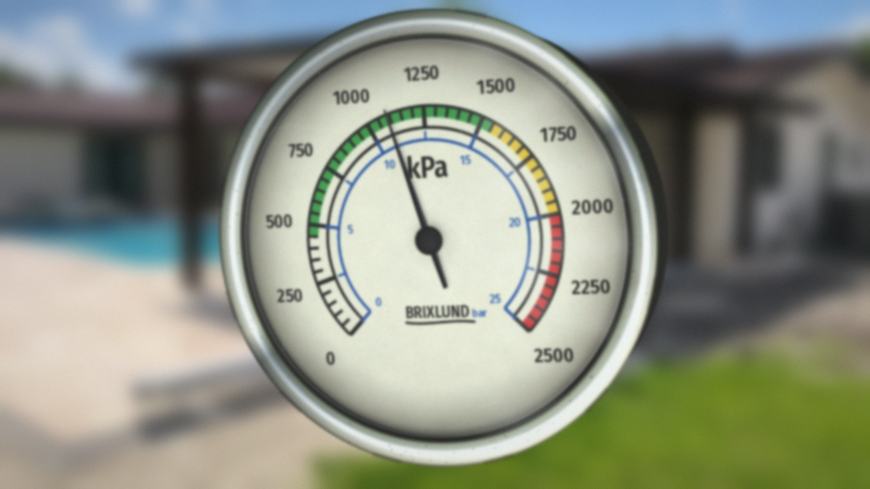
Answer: 1100
